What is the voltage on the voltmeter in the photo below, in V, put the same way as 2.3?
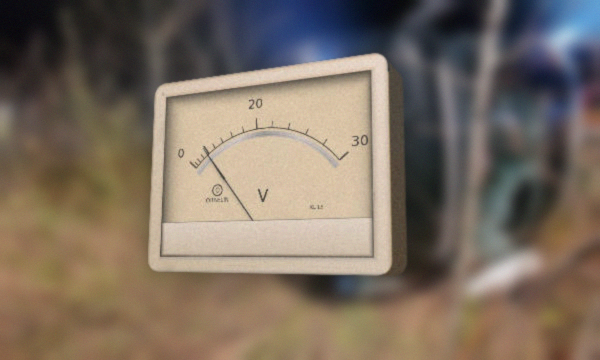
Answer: 10
